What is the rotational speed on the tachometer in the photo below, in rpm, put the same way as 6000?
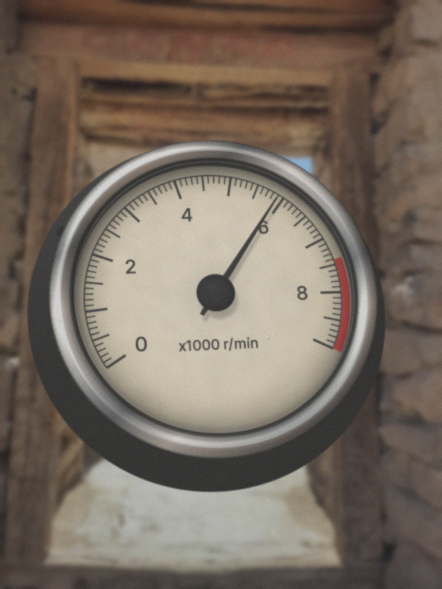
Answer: 5900
